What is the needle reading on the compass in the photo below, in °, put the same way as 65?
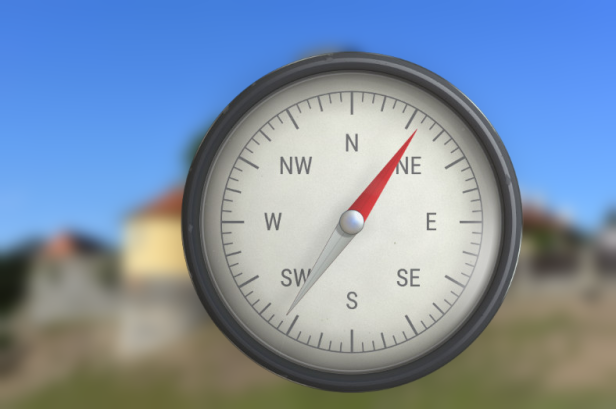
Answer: 35
